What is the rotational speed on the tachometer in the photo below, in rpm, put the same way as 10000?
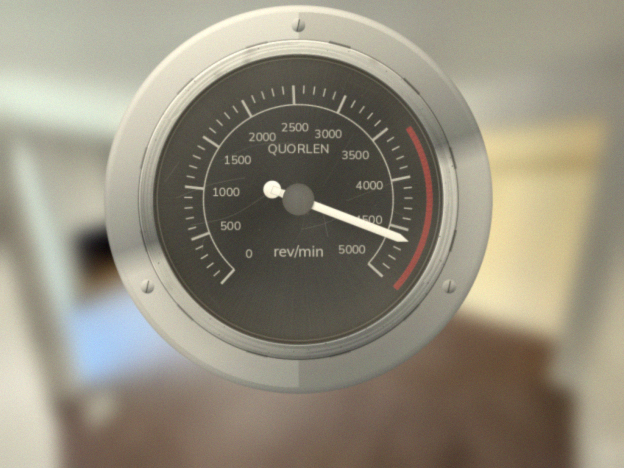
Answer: 4600
